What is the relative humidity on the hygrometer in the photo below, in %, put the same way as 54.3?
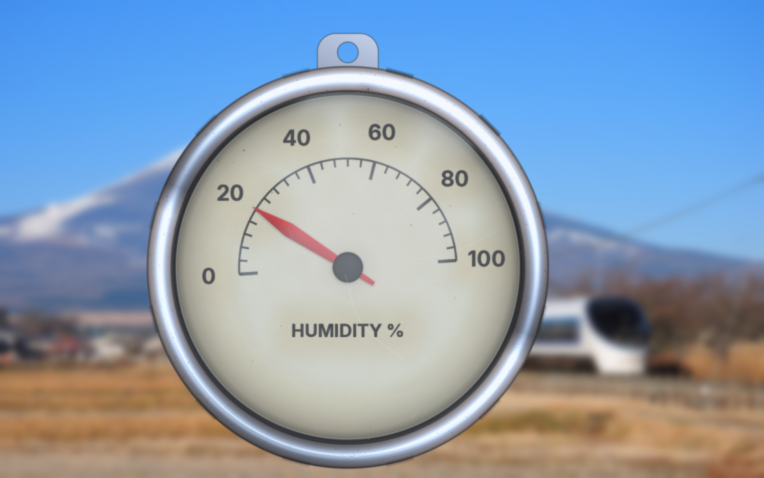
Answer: 20
